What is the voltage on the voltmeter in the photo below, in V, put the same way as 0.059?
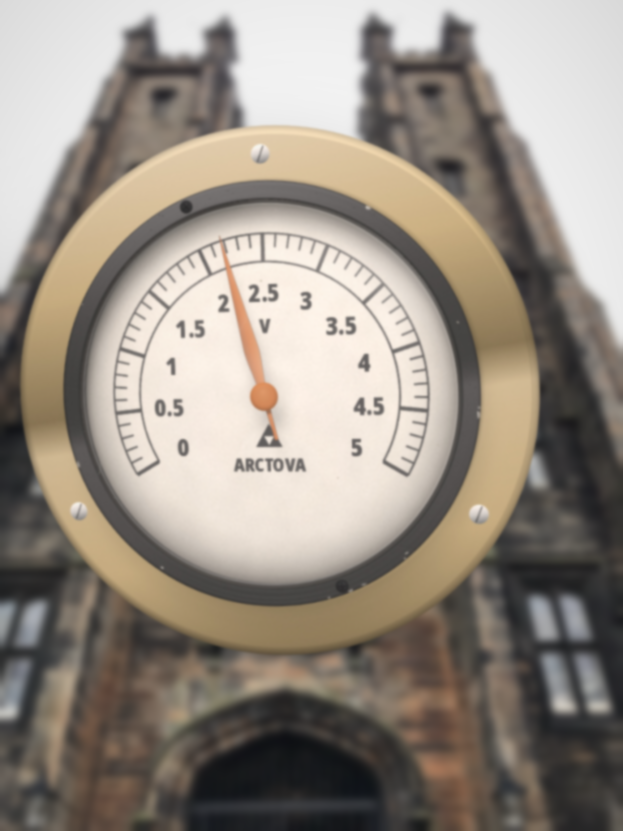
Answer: 2.2
